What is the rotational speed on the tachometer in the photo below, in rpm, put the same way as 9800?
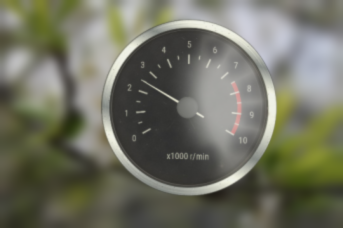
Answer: 2500
